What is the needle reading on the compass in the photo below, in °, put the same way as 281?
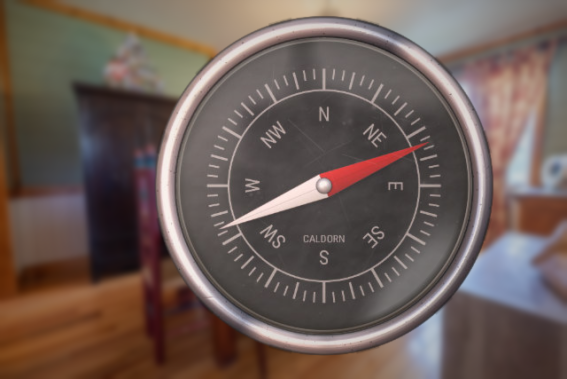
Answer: 67.5
